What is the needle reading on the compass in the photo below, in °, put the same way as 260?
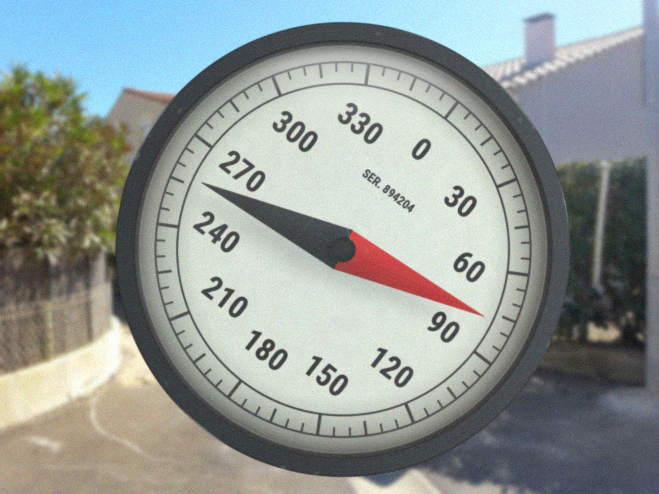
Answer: 77.5
